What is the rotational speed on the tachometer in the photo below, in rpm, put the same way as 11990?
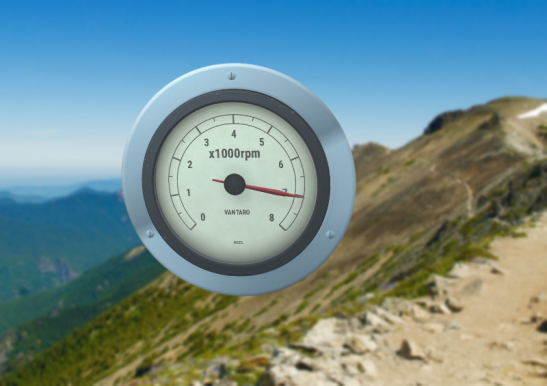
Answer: 7000
